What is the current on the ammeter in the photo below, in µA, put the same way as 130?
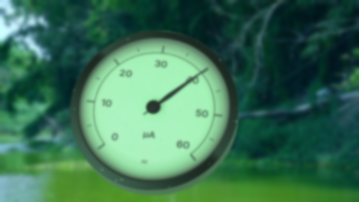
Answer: 40
